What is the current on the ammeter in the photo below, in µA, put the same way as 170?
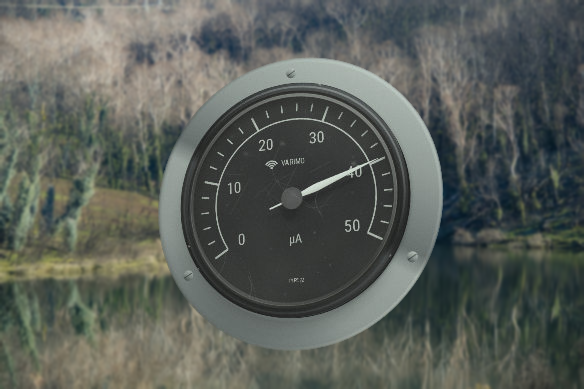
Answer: 40
